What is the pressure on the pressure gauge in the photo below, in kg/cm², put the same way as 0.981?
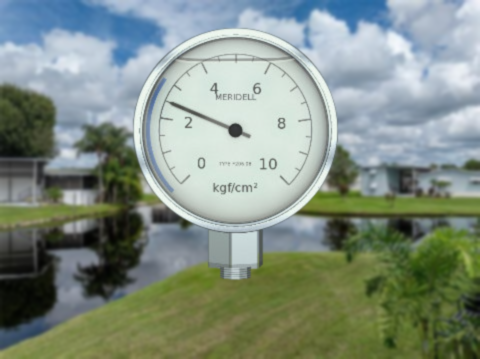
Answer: 2.5
